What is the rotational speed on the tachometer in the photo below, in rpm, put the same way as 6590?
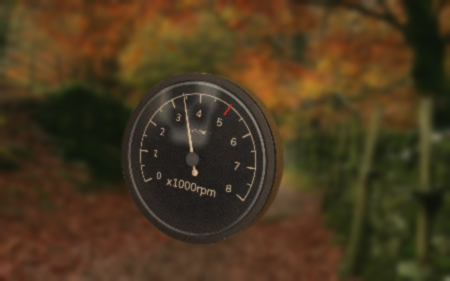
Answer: 3500
